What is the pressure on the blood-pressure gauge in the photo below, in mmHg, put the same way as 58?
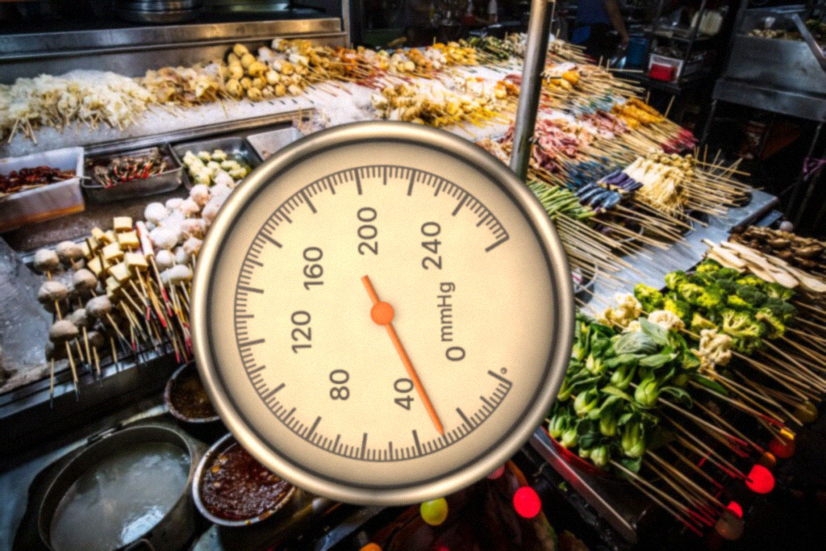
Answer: 30
